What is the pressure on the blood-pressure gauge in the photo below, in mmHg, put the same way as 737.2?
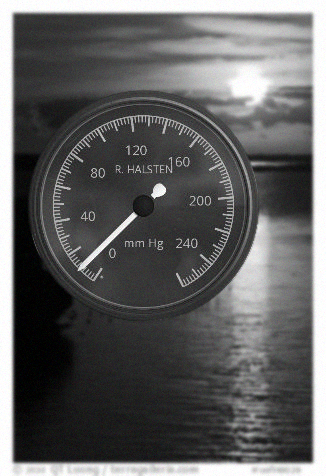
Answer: 10
